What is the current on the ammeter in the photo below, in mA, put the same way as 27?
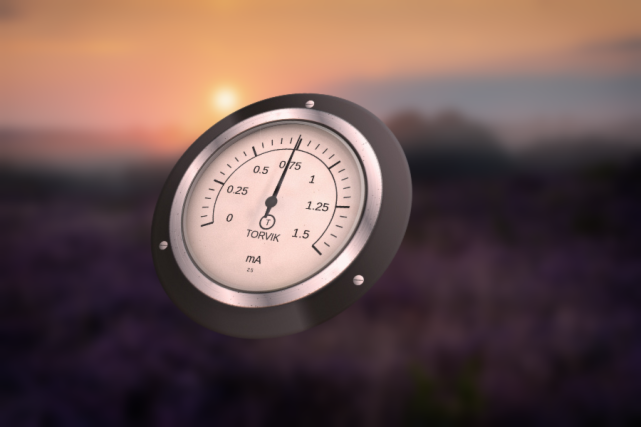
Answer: 0.75
